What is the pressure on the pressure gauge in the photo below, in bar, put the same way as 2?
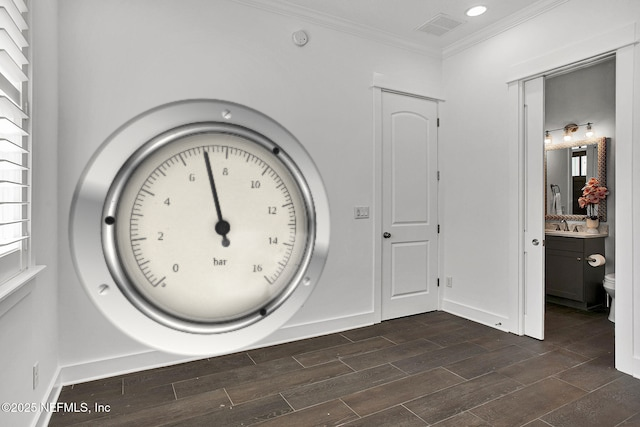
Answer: 7
